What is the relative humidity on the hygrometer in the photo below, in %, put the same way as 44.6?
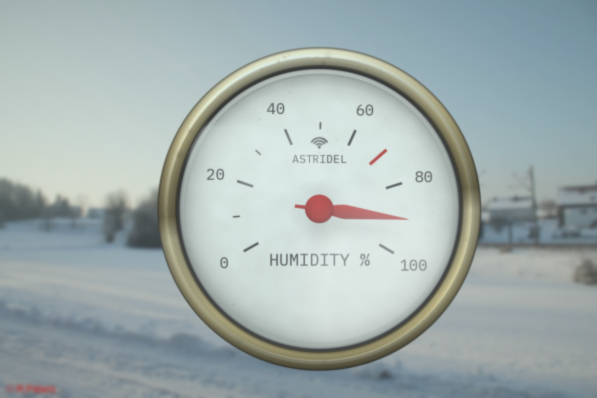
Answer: 90
